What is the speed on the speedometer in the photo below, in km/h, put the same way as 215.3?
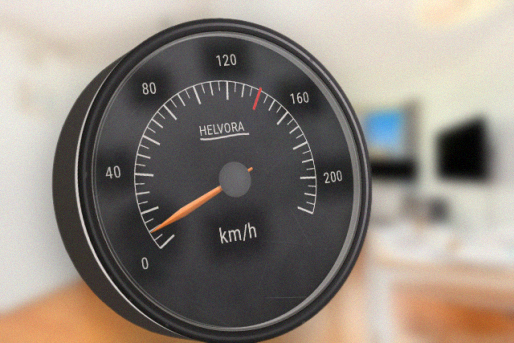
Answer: 10
